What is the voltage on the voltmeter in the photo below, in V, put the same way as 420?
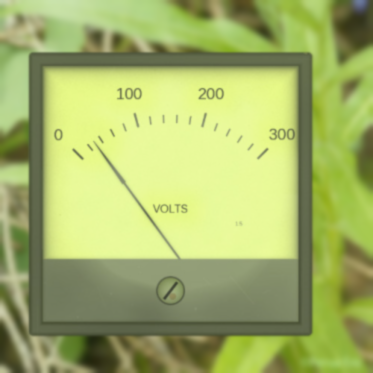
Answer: 30
